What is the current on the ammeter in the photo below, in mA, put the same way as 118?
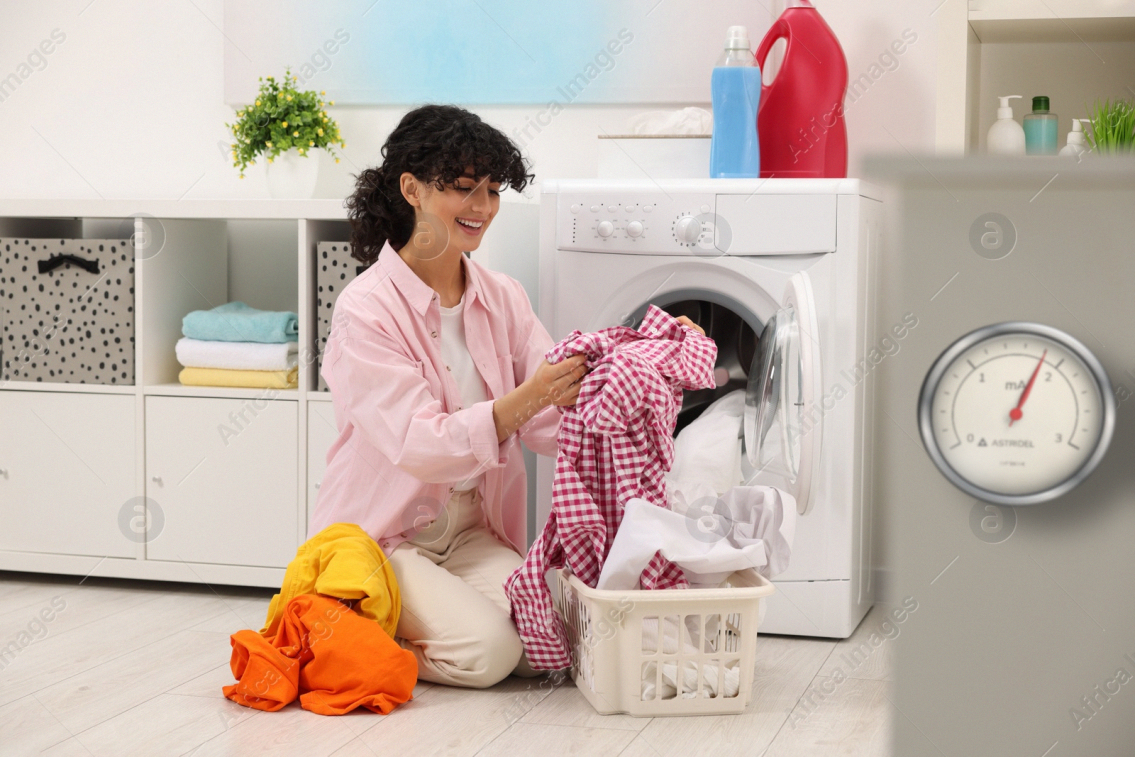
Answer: 1.8
